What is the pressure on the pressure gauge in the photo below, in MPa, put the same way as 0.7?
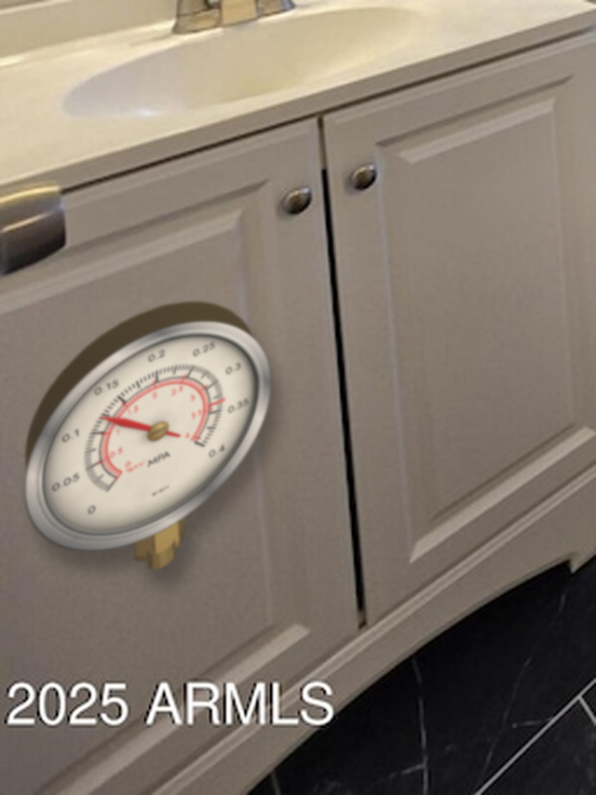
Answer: 0.125
